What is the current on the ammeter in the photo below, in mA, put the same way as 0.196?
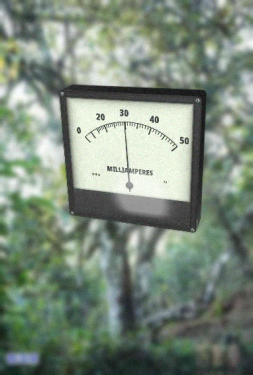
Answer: 30
